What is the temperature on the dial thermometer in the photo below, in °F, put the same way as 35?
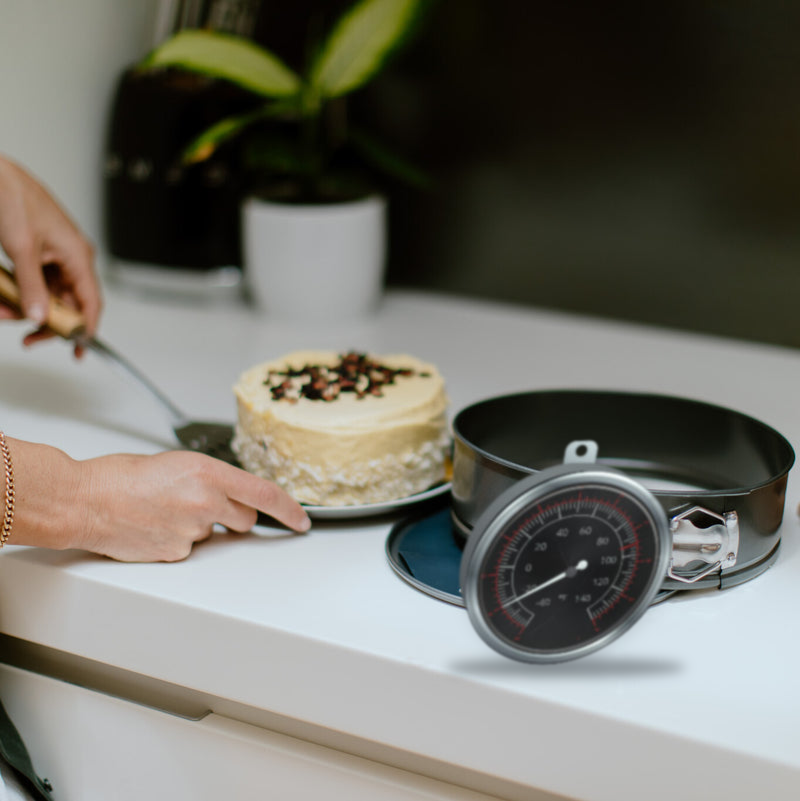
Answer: -20
